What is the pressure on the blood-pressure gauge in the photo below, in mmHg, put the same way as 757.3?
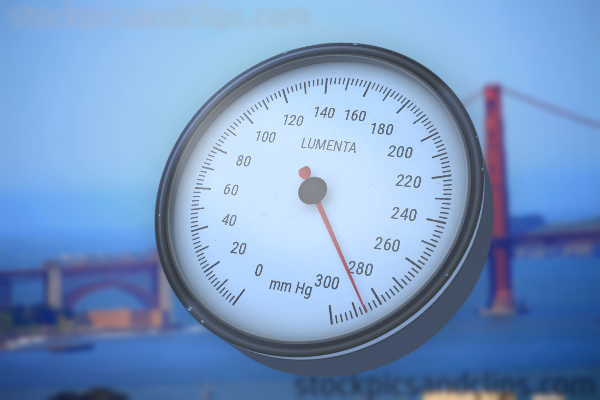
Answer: 286
